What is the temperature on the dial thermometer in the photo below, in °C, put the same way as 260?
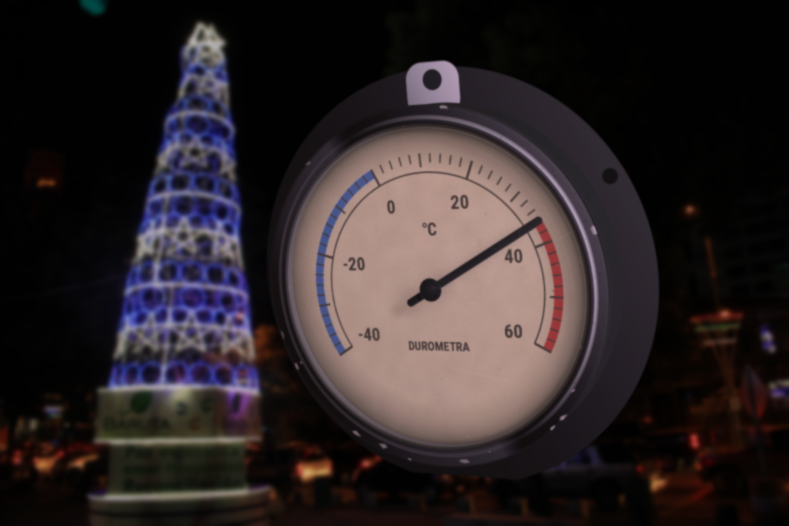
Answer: 36
